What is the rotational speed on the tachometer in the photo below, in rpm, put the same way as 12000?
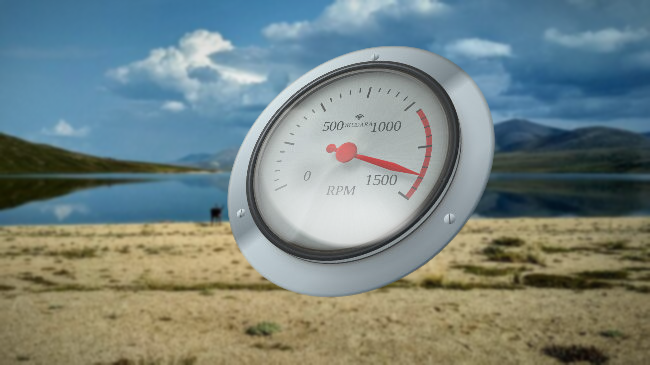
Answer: 1400
